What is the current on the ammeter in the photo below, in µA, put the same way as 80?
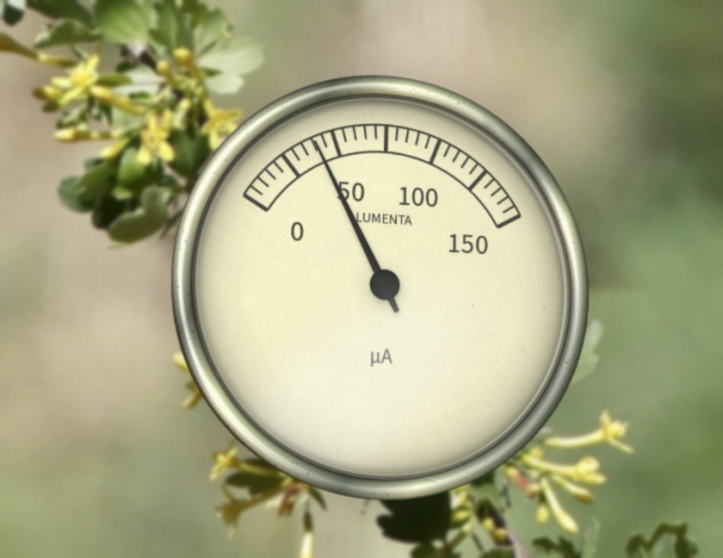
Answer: 40
